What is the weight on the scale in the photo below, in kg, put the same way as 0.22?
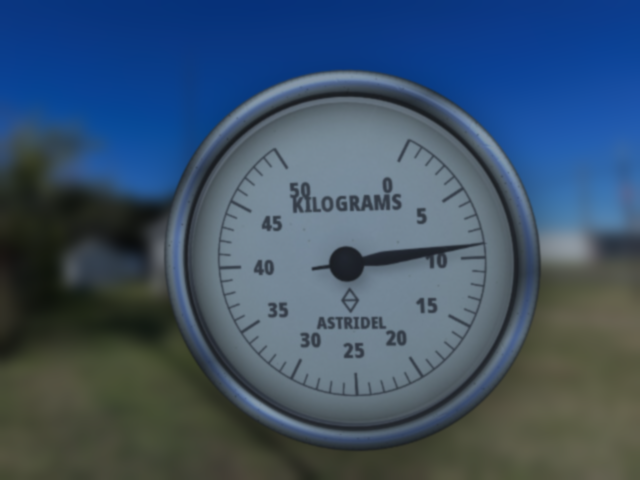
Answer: 9
